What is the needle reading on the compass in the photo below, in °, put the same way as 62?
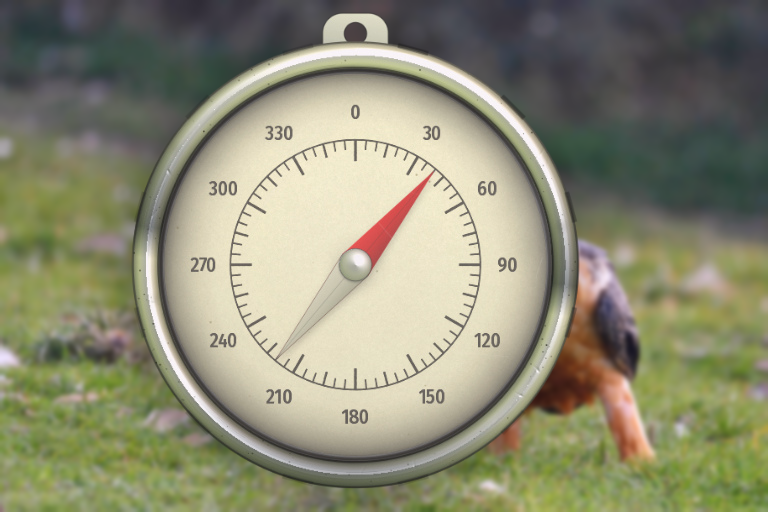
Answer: 40
